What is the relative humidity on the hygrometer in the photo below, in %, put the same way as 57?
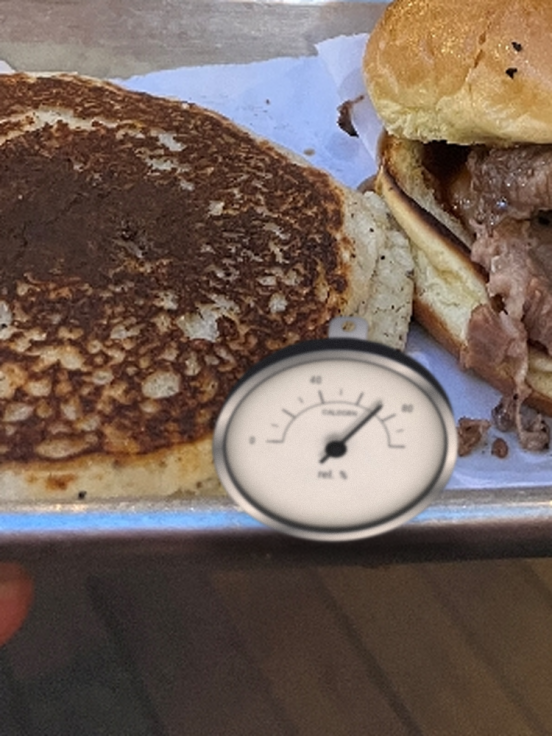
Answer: 70
